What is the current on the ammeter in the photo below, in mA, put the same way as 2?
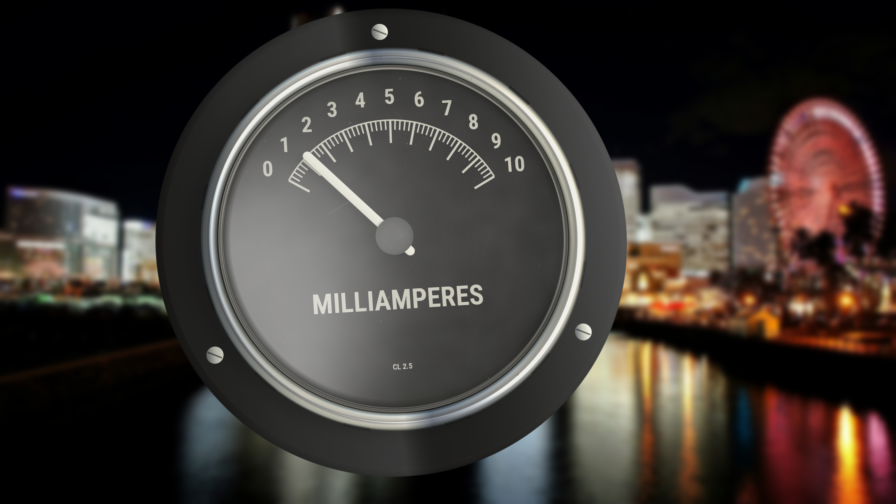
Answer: 1.2
